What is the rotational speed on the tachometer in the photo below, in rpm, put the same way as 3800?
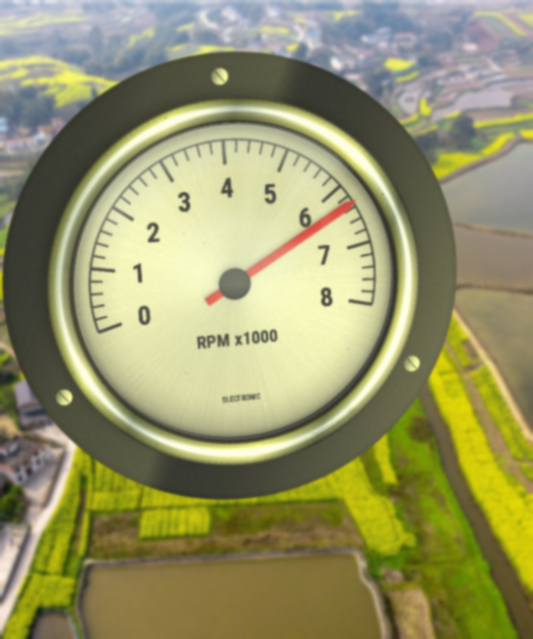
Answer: 6300
